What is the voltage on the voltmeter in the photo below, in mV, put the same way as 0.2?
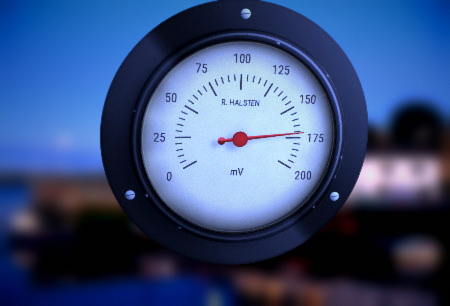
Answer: 170
